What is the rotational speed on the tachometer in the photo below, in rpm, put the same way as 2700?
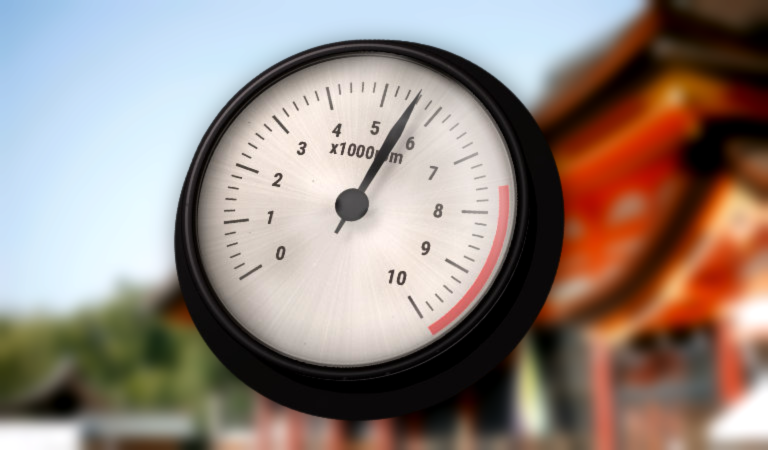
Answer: 5600
